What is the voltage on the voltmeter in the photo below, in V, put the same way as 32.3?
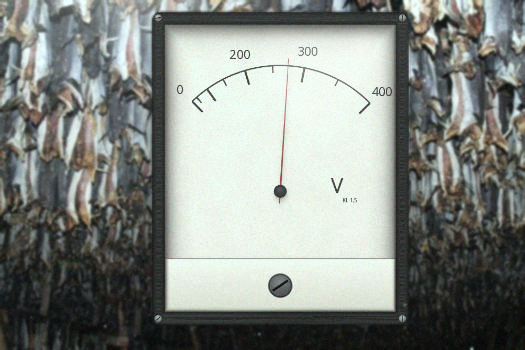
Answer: 275
